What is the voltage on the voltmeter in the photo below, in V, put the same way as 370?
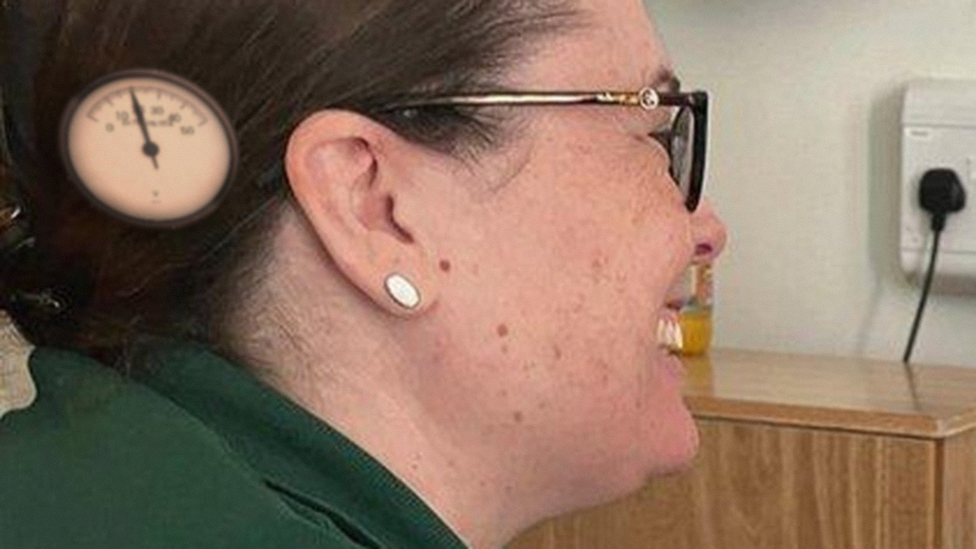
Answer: 20
